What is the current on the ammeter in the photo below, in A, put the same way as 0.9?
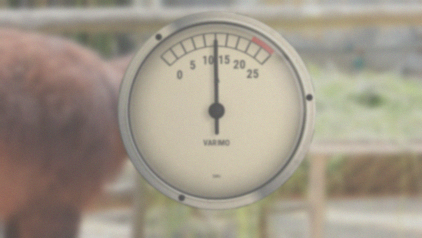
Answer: 12.5
